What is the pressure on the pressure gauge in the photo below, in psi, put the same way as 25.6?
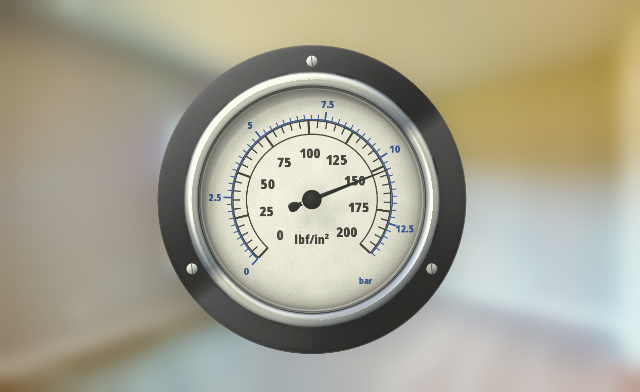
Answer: 152.5
